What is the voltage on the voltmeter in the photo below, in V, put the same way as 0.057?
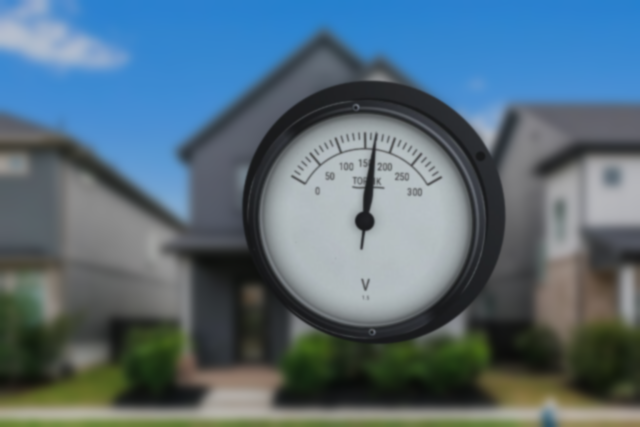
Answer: 170
